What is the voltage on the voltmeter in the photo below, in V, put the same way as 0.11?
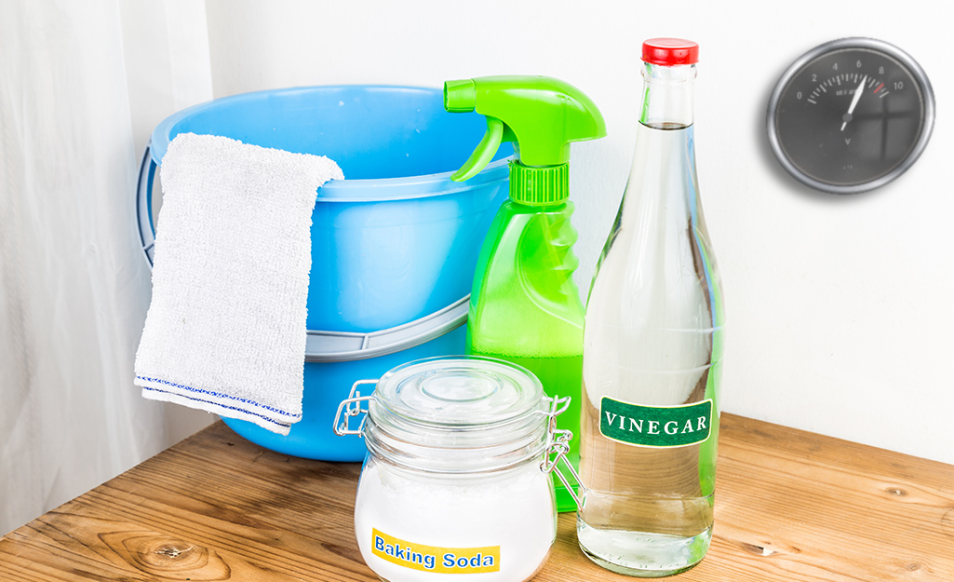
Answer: 7
